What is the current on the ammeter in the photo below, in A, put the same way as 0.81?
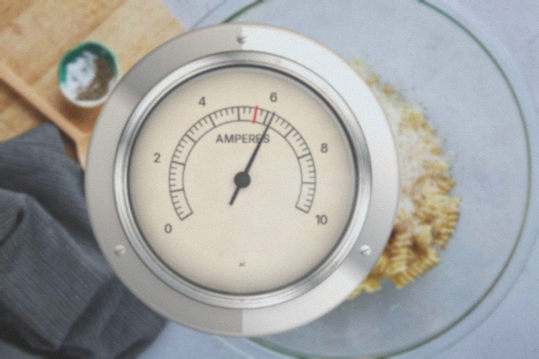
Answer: 6.2
